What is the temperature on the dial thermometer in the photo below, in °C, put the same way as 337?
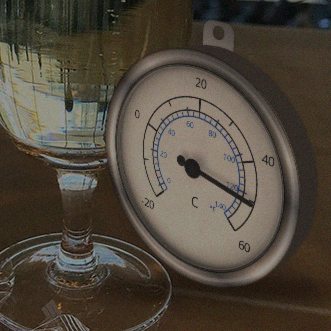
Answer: 50
